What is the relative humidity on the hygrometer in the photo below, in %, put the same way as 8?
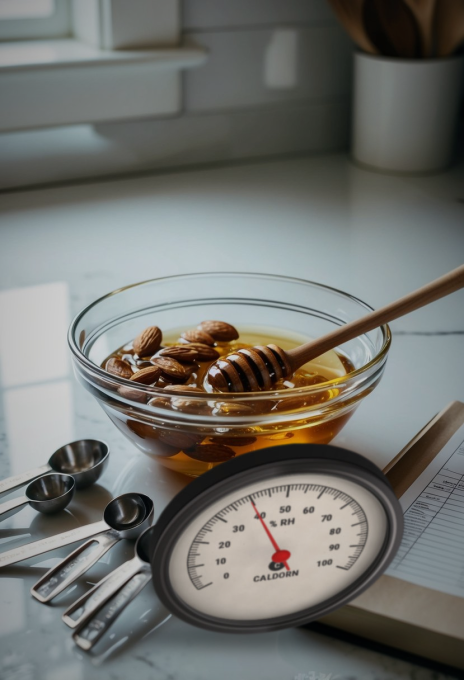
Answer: 40
